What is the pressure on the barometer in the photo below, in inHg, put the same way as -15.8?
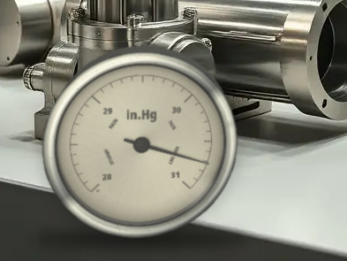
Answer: 30.7
